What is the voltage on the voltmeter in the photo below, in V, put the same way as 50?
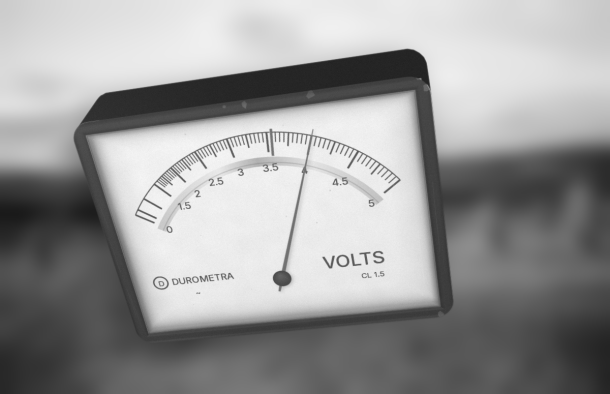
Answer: 4
